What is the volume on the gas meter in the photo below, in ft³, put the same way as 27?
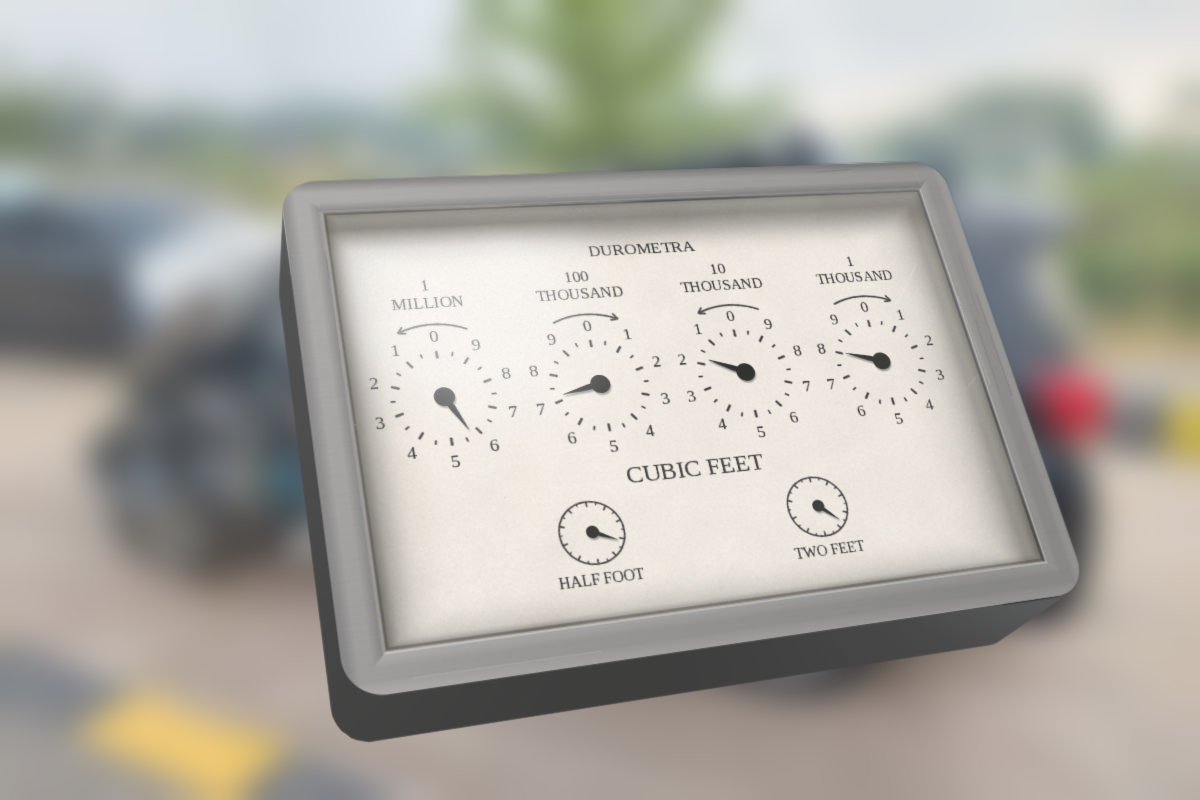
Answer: 571800
